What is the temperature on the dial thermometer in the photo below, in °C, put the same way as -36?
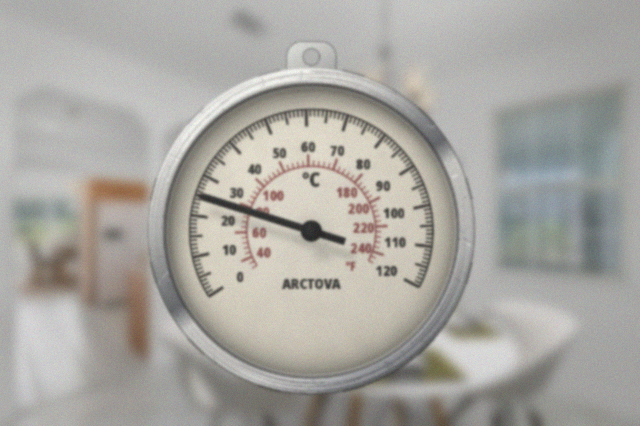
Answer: 25
